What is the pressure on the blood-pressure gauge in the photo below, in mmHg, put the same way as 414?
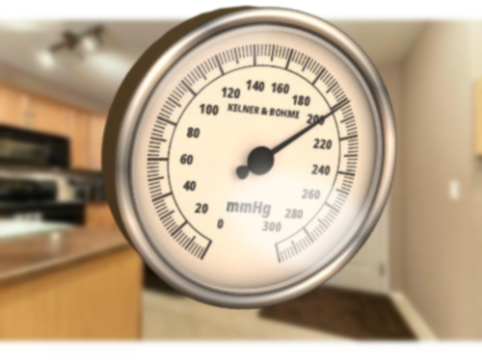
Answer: 200
